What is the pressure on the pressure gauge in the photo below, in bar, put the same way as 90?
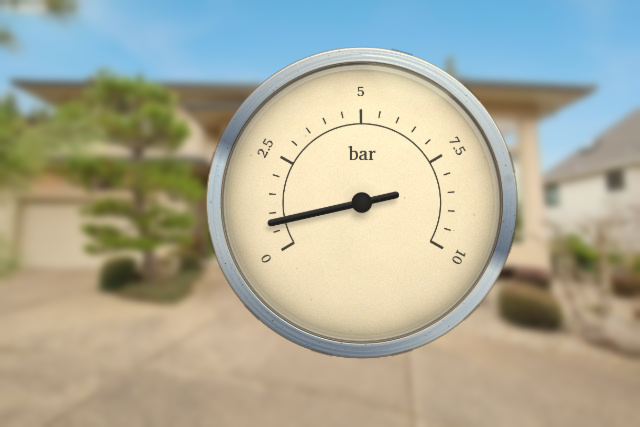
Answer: 0.75
